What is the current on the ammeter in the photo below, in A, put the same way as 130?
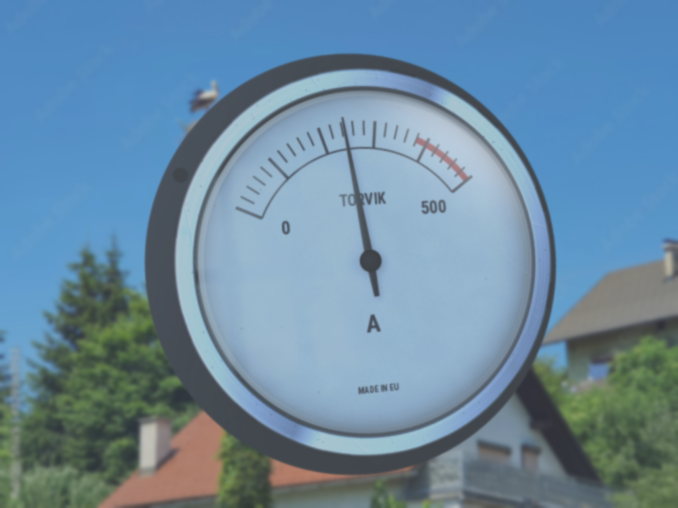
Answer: 240
